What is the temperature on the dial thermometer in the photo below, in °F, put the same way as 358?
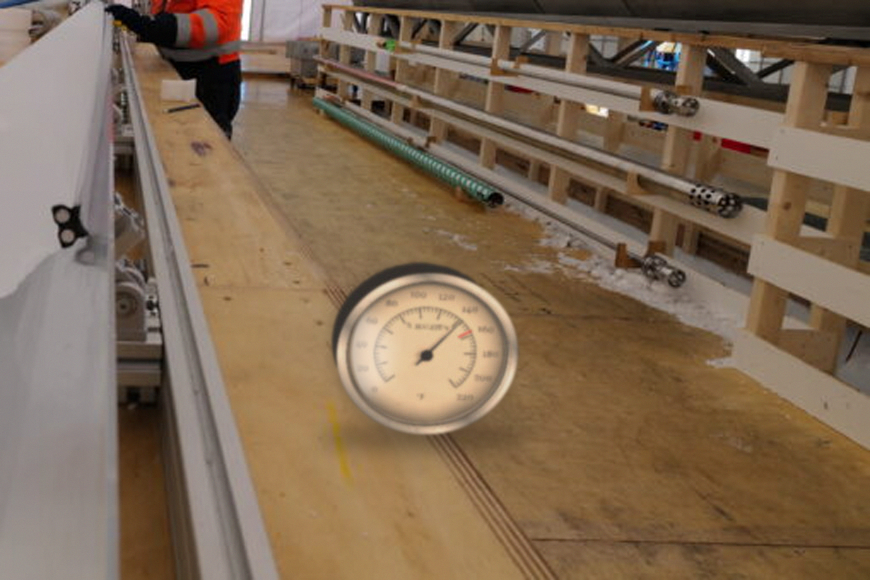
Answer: 140
